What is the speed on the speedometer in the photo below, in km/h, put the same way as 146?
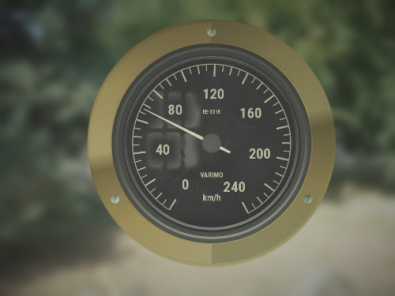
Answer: 67.5
